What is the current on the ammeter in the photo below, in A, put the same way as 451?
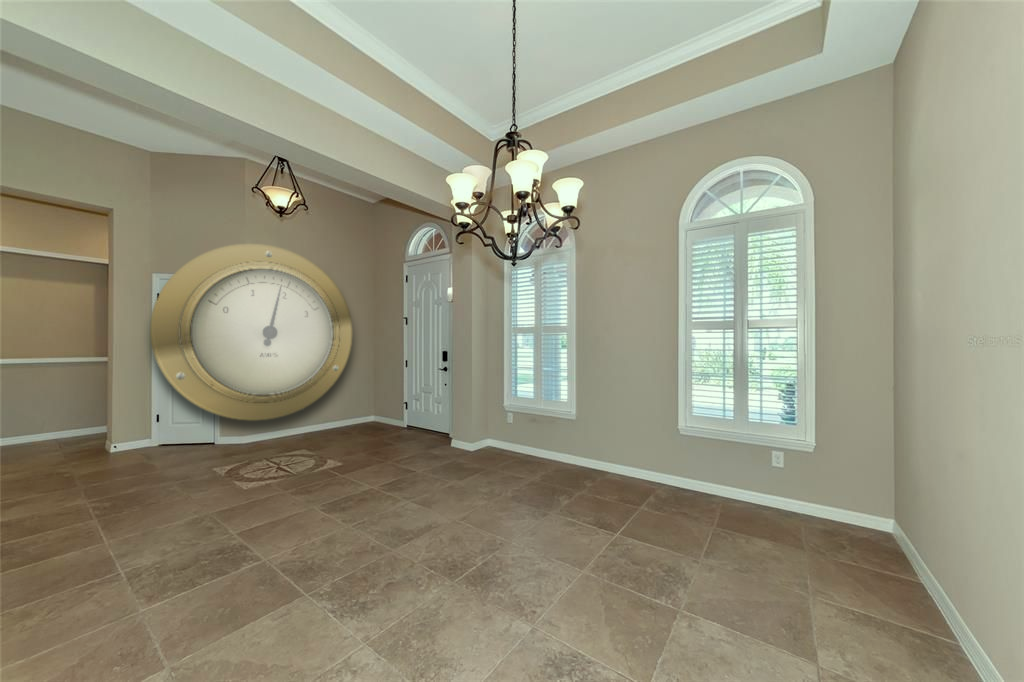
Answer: 1.8
